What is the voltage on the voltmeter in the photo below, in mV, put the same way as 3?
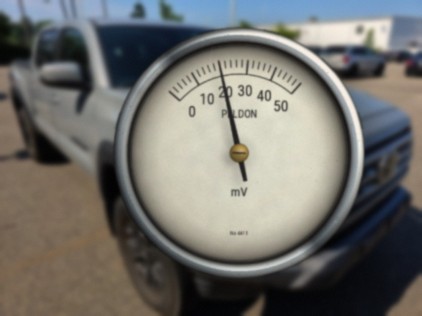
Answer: 20
